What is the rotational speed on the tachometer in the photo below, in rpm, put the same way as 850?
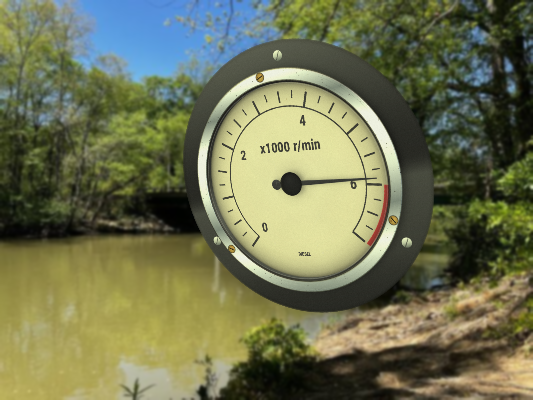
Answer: 5875
